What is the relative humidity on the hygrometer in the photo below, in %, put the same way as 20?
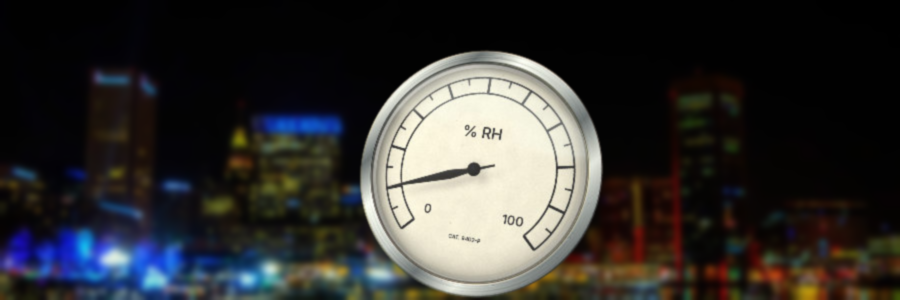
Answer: 10
